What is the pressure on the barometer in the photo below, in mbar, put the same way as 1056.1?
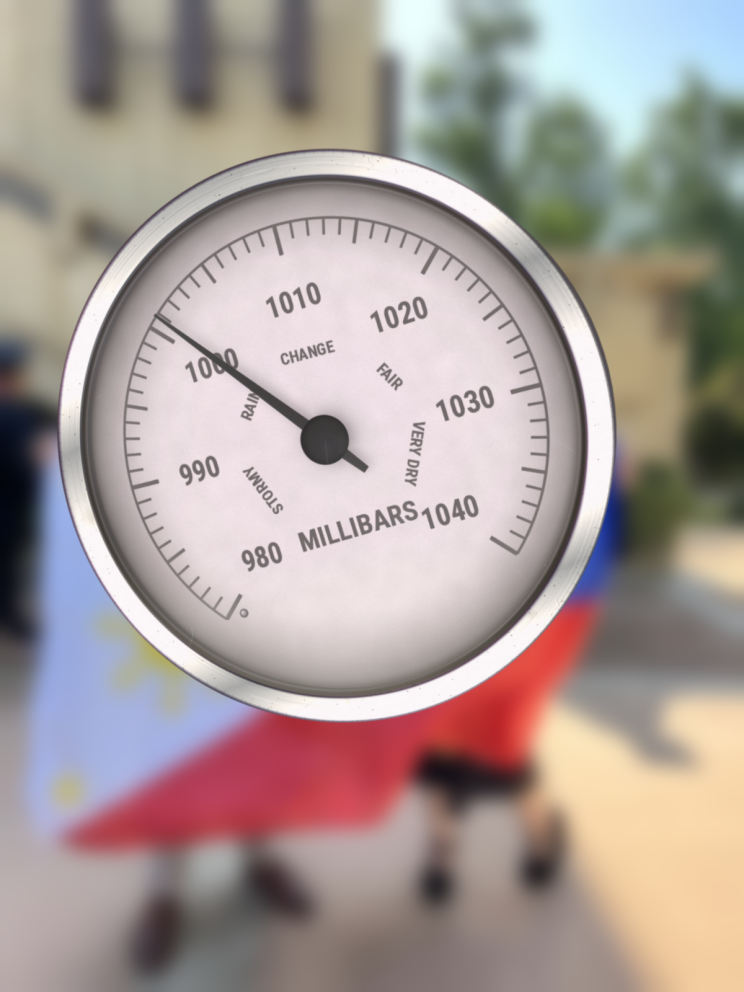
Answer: 1001
